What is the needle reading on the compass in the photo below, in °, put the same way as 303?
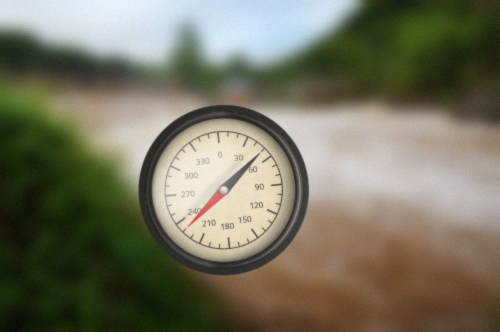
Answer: 230
